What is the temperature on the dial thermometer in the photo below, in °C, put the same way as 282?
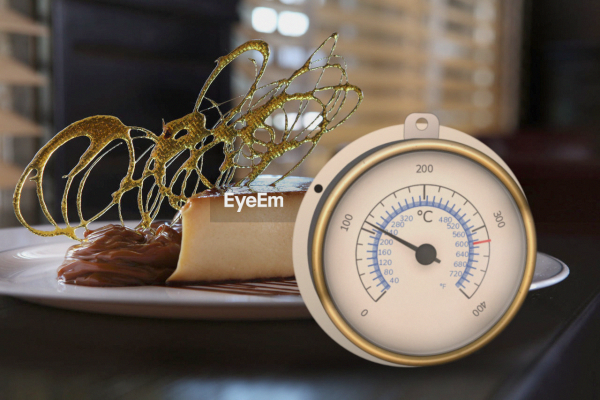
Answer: 110
